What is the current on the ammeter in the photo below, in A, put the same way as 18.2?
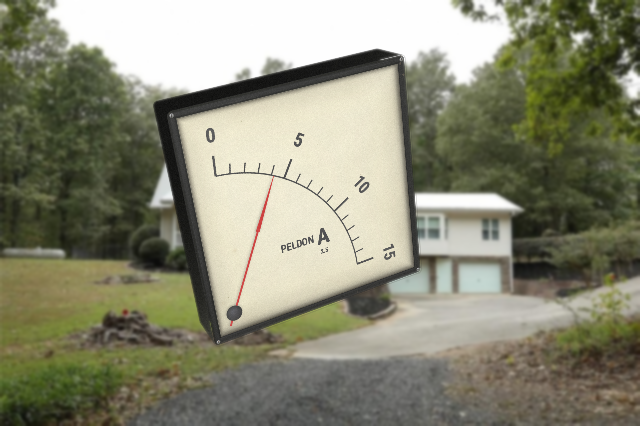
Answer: 4
